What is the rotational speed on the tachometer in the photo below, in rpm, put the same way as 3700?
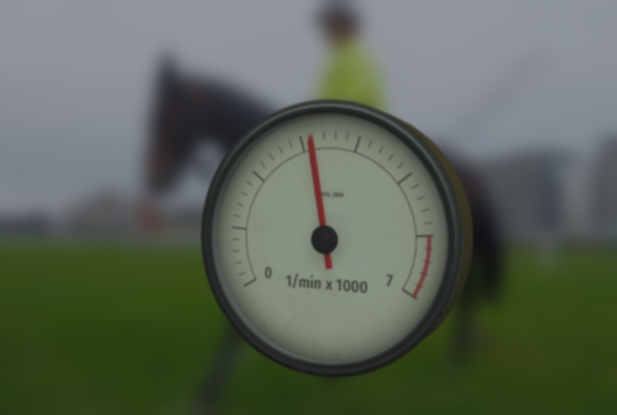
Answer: 3200
